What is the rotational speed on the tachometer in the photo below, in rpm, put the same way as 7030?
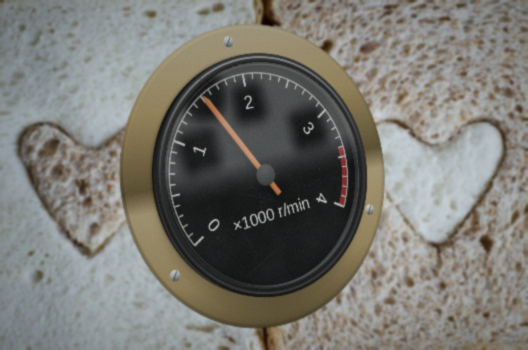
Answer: 1500
